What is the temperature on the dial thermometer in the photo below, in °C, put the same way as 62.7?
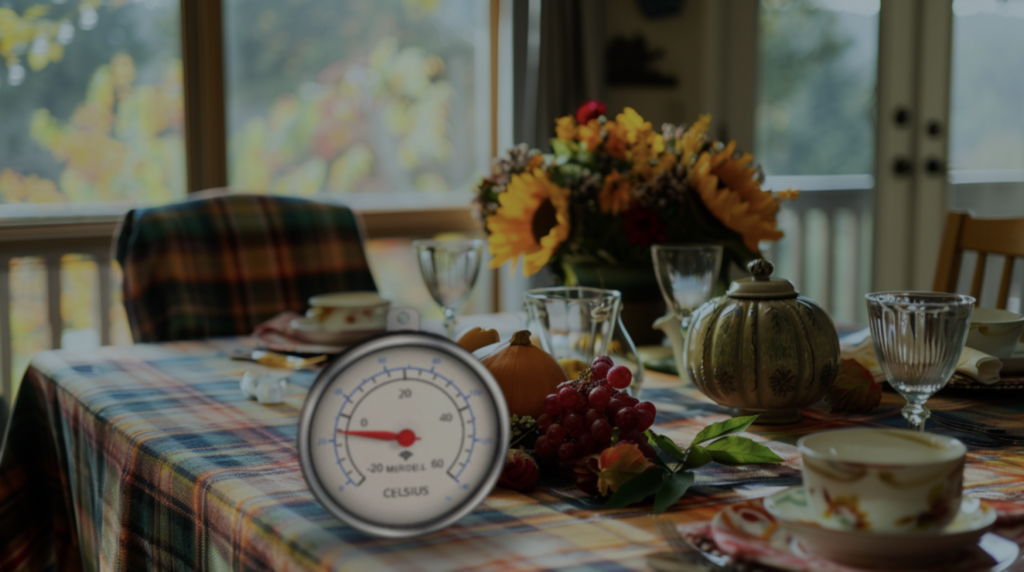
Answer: -4
